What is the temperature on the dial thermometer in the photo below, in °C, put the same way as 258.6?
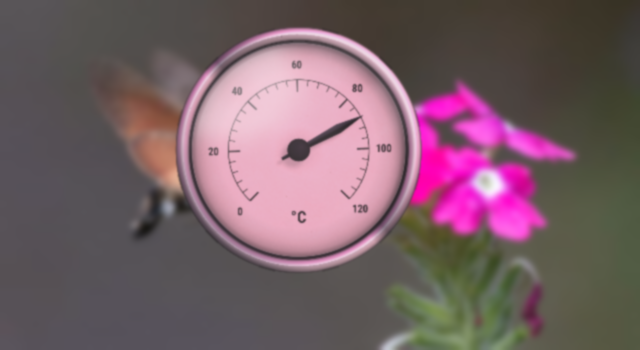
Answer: 88
